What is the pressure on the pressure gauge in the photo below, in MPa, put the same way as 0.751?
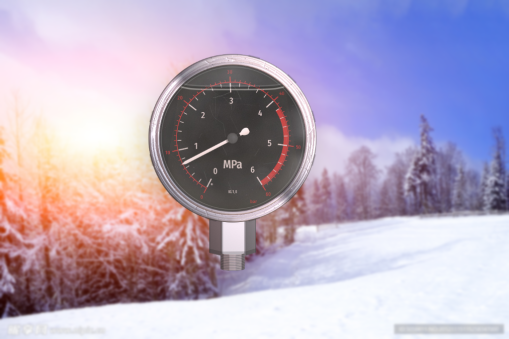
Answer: 0.7
